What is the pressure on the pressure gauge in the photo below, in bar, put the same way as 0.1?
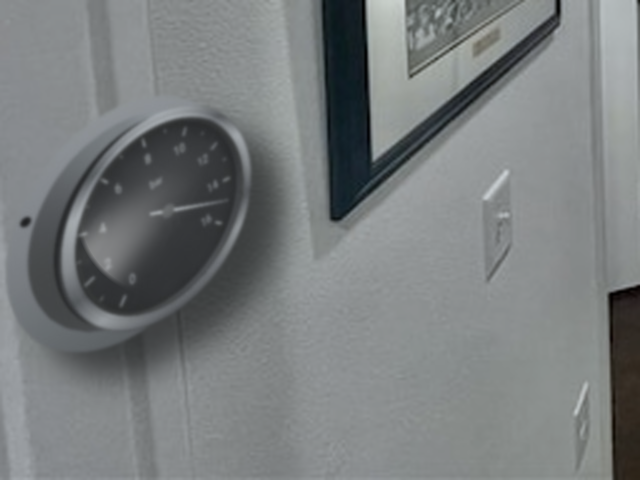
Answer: 15
